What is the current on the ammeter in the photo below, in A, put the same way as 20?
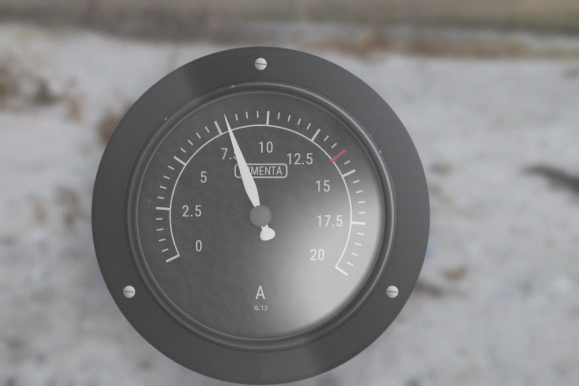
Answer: 8
